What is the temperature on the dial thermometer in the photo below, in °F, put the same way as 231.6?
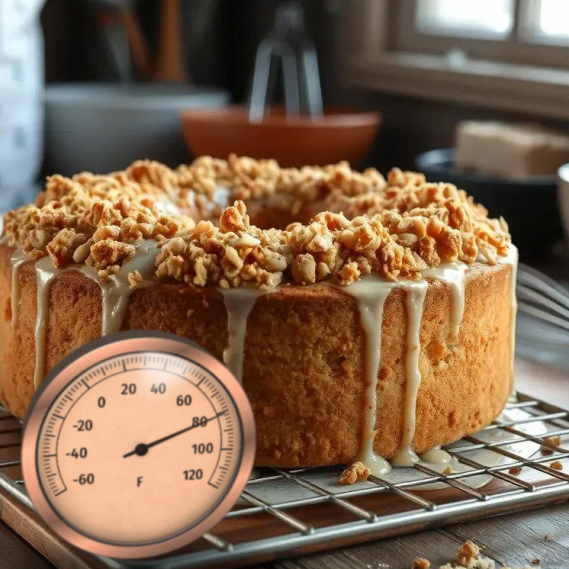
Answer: 80
